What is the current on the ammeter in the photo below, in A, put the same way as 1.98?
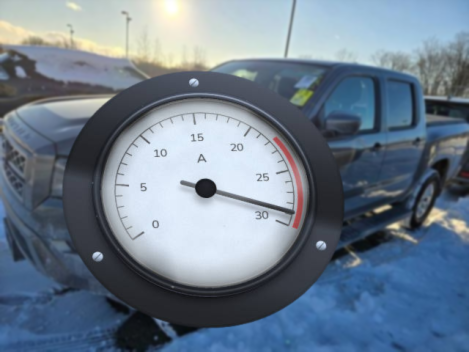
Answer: 29
